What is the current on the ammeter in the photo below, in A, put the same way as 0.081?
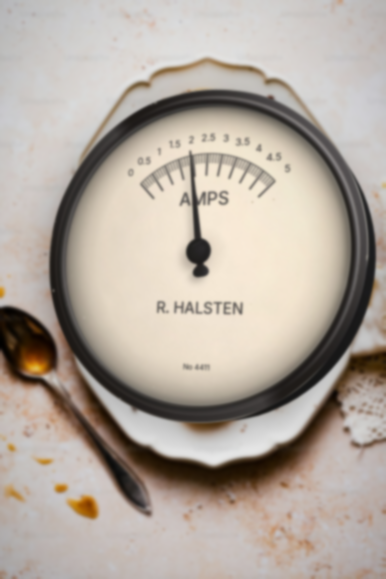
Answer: 2
